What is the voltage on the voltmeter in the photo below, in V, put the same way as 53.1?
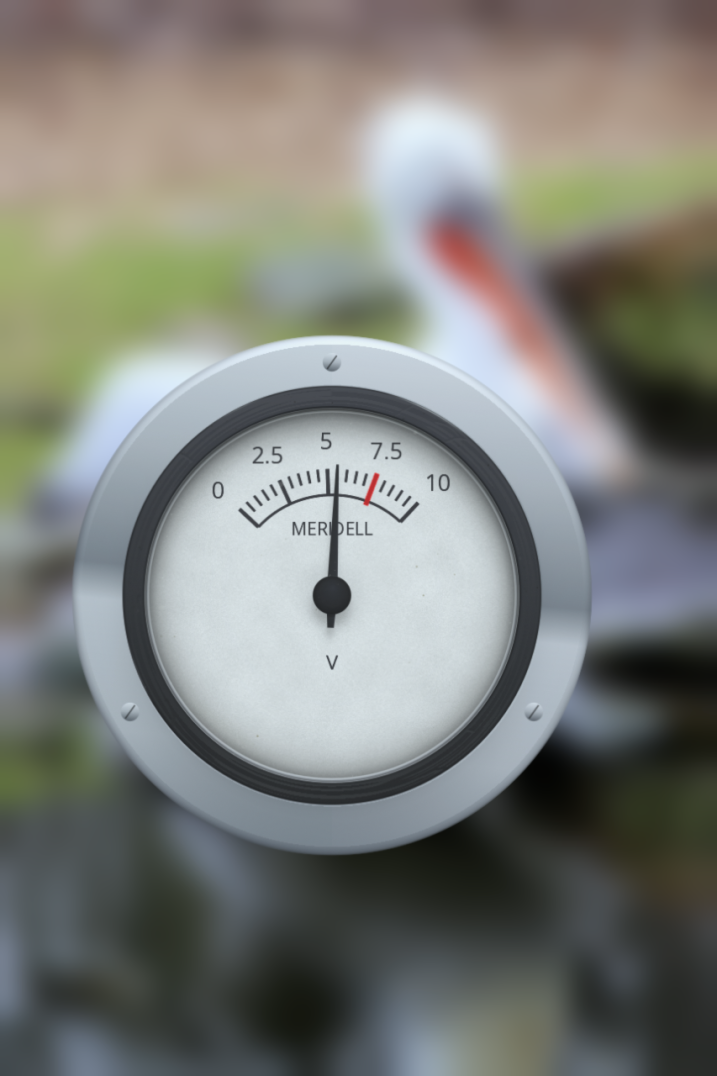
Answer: 5.5
